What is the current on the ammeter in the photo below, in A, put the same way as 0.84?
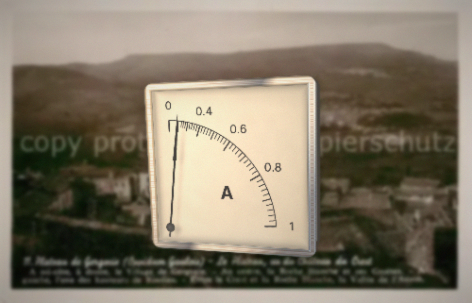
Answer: 0.2
